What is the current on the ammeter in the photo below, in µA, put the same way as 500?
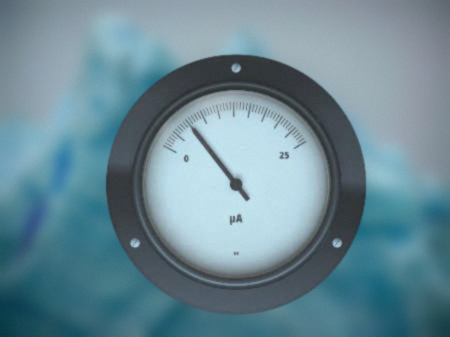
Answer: 5
